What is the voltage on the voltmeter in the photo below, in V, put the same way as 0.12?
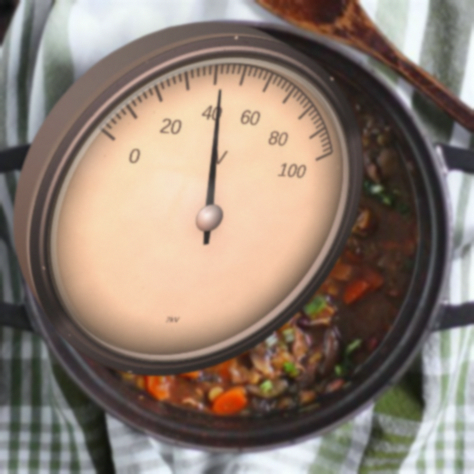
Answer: 40
